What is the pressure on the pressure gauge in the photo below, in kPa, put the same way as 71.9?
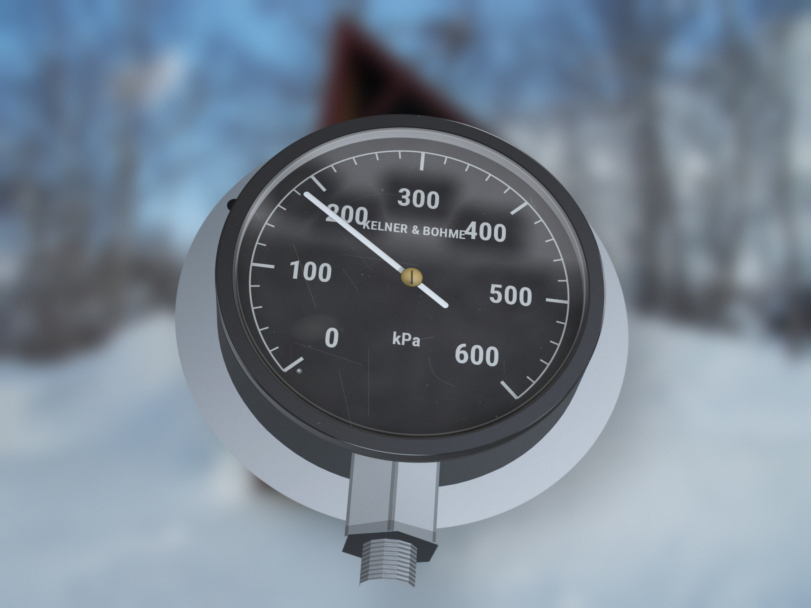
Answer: 180
